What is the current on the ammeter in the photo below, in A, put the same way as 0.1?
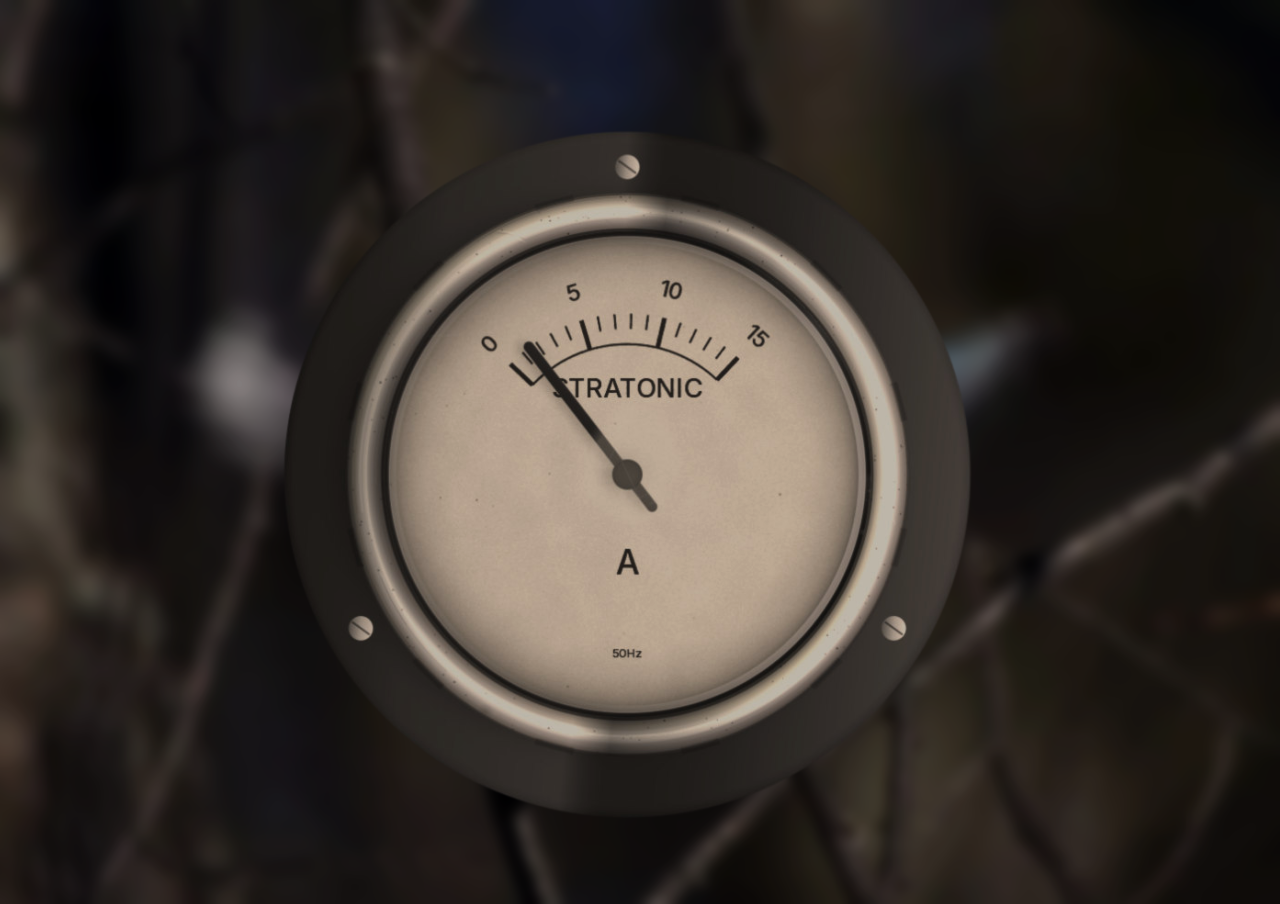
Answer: 1.5
